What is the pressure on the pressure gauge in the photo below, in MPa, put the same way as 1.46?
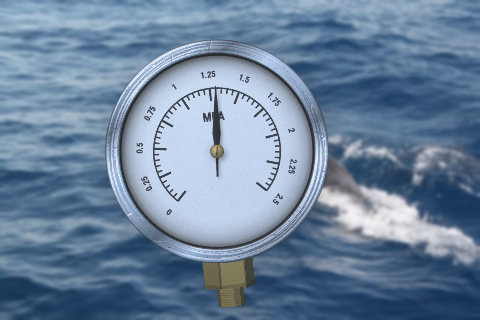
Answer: 1.3
